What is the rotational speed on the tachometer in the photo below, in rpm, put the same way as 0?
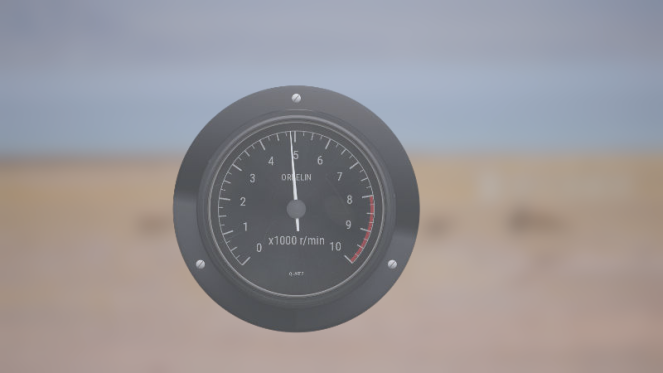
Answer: 4875
